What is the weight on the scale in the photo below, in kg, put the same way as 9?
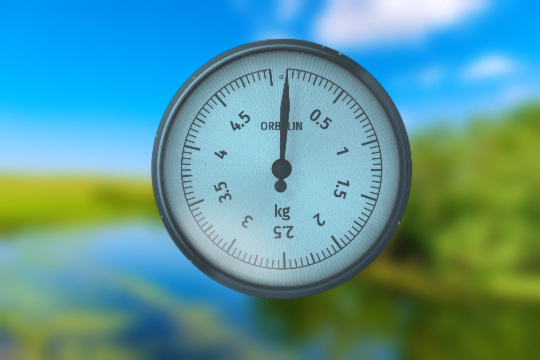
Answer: 0
